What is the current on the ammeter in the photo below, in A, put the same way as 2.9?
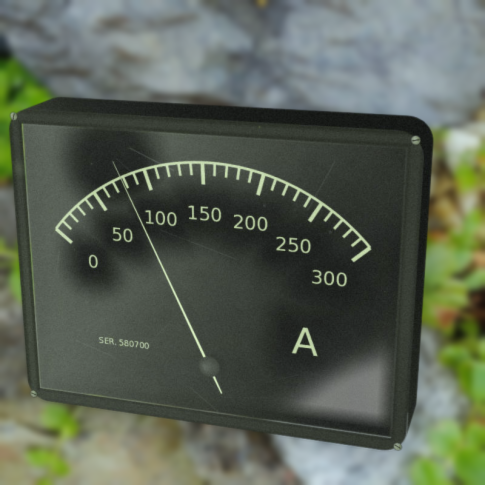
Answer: 80
